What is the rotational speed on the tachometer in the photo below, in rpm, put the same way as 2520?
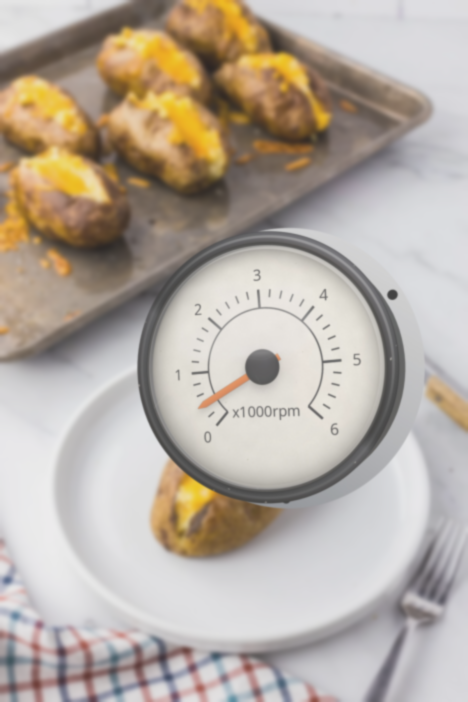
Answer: 400
